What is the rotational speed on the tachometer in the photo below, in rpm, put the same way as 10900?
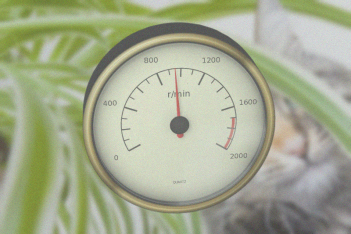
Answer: 950
